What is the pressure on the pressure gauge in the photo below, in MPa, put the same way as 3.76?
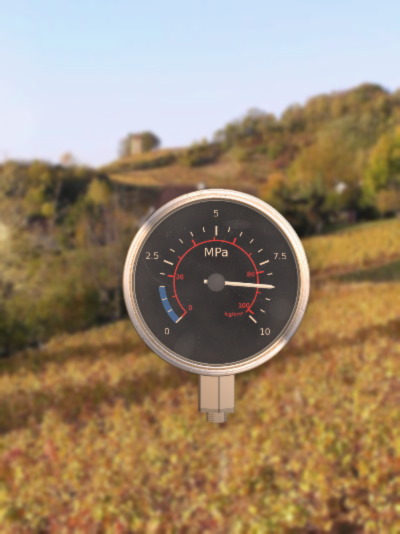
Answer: 8.5
